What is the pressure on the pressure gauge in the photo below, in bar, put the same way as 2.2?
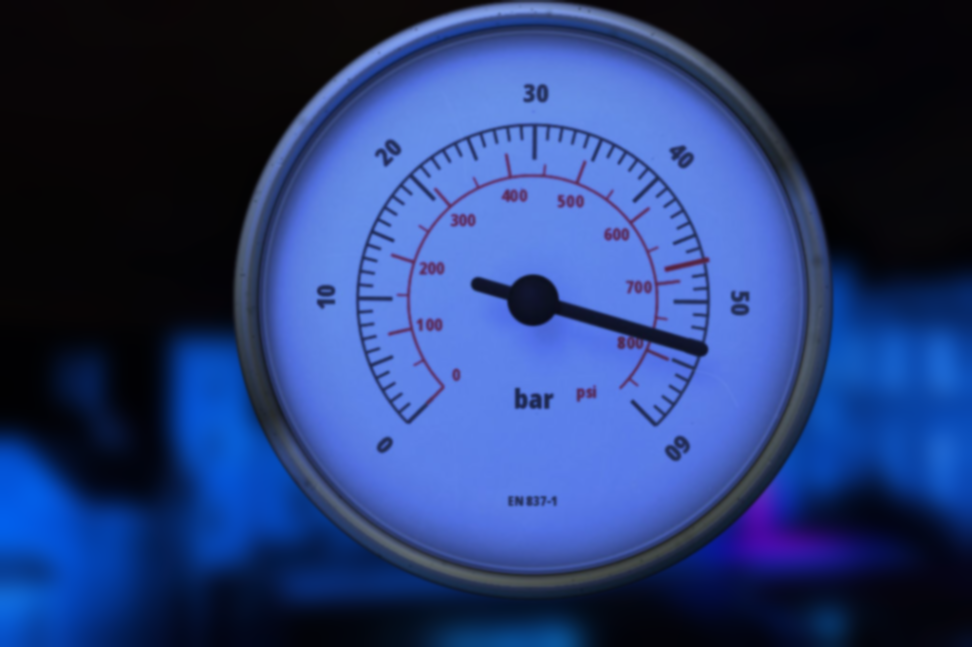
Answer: 53.5
